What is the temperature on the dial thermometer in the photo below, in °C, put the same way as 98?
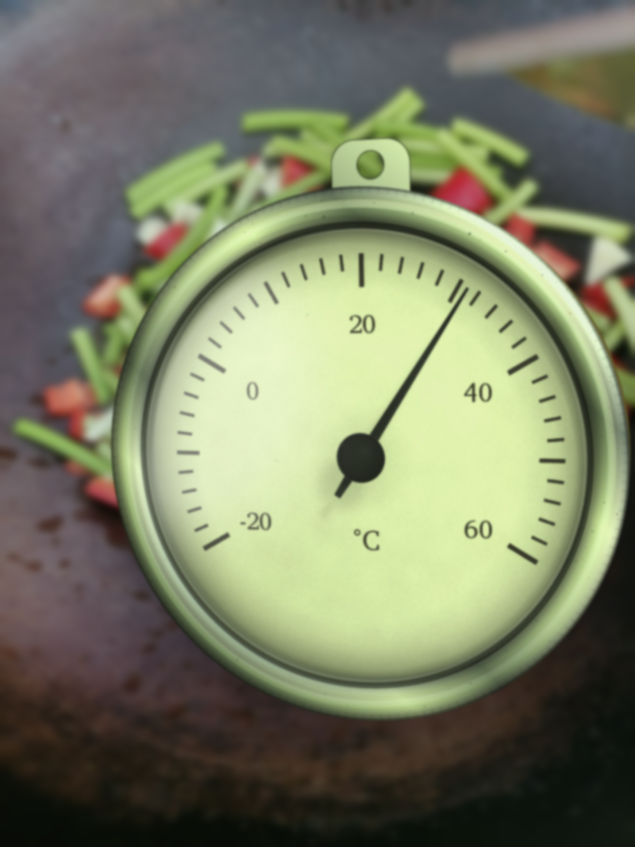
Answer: 31
